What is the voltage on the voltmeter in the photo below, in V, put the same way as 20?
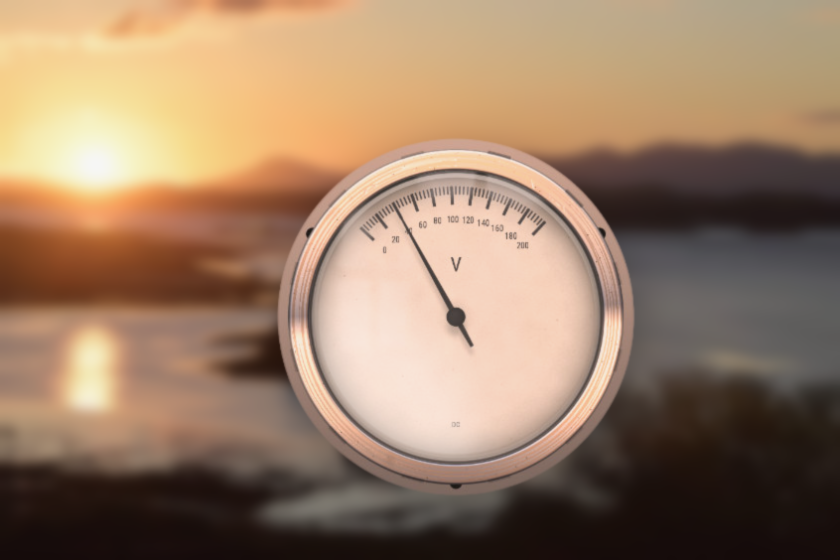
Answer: 40
